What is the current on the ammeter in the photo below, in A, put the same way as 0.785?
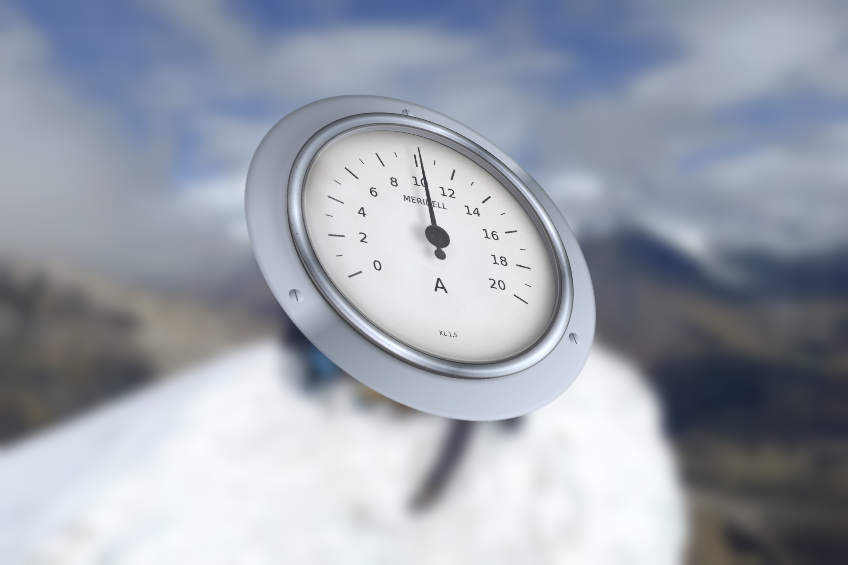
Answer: 10
